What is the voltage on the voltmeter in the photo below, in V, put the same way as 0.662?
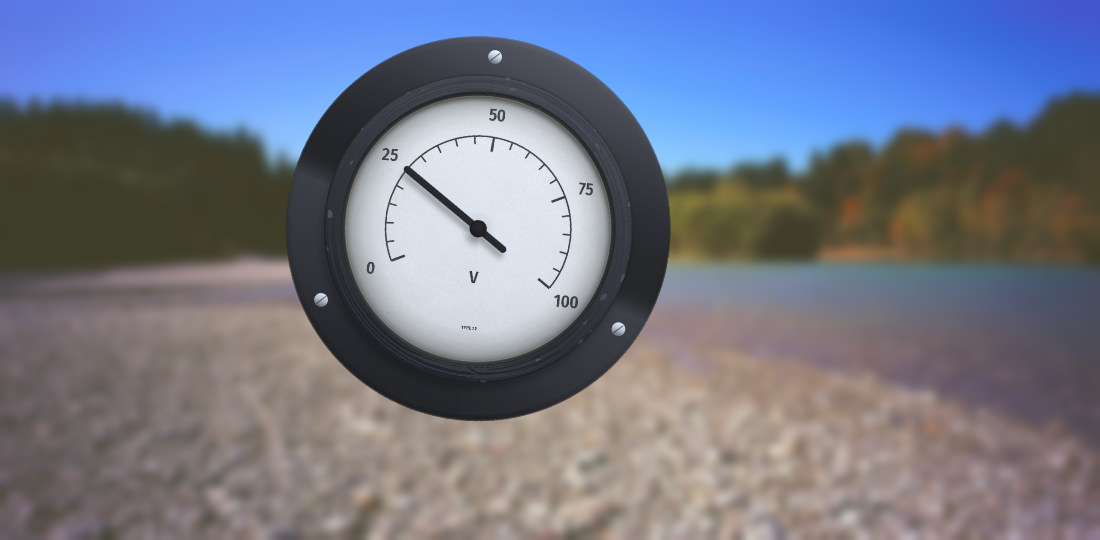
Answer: 25
